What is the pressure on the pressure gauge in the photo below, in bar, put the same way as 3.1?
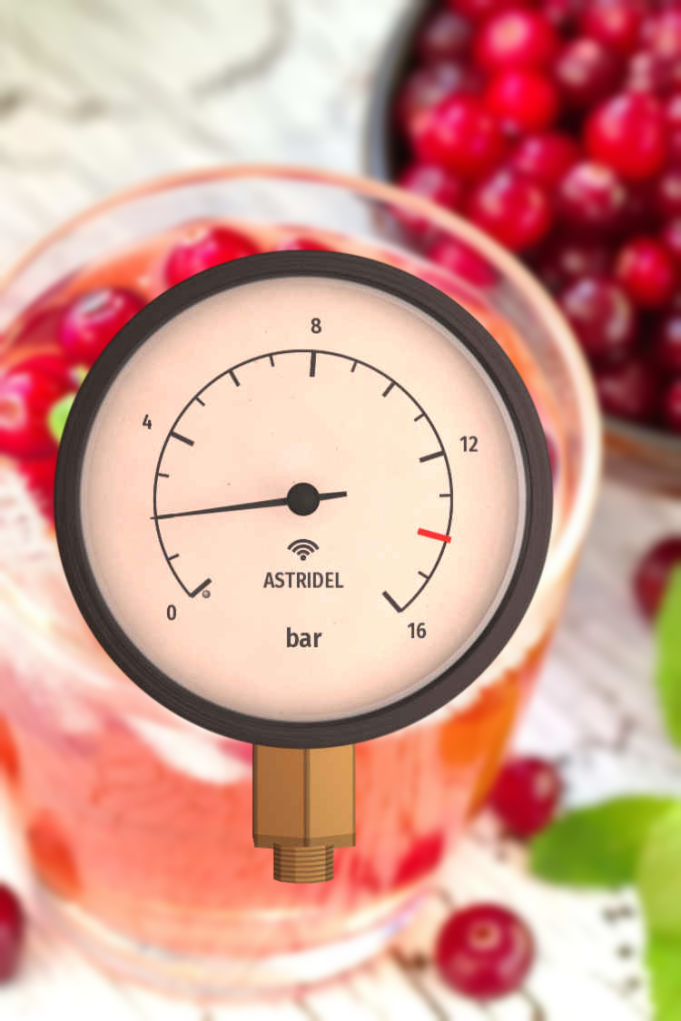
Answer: 2
